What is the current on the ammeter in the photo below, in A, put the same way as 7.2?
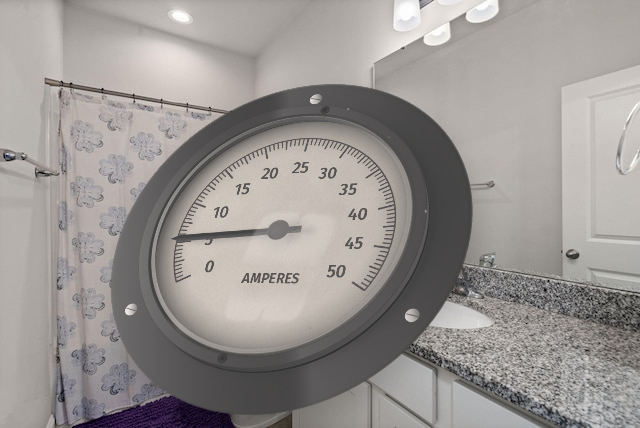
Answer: 5
